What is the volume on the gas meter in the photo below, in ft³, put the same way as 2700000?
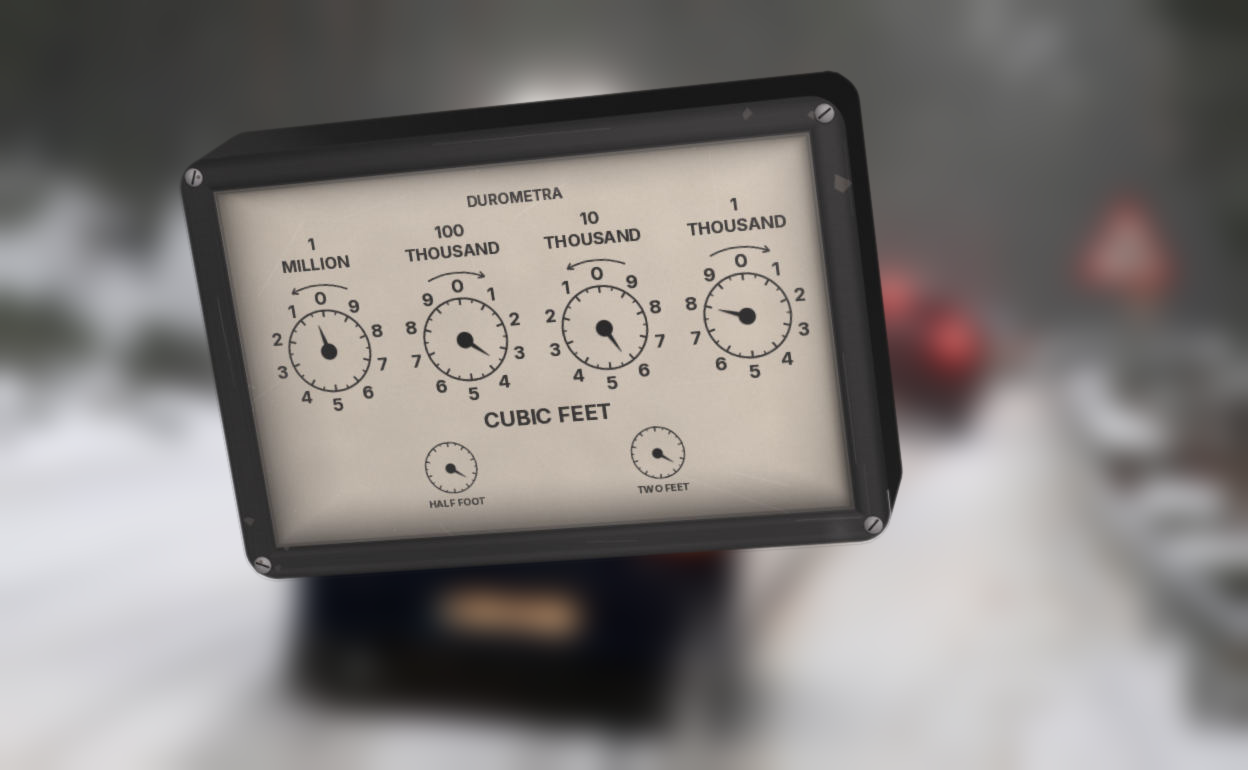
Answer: 35800
